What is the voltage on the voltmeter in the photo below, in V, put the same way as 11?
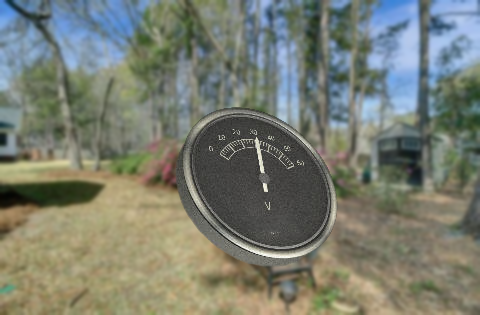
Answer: 30
